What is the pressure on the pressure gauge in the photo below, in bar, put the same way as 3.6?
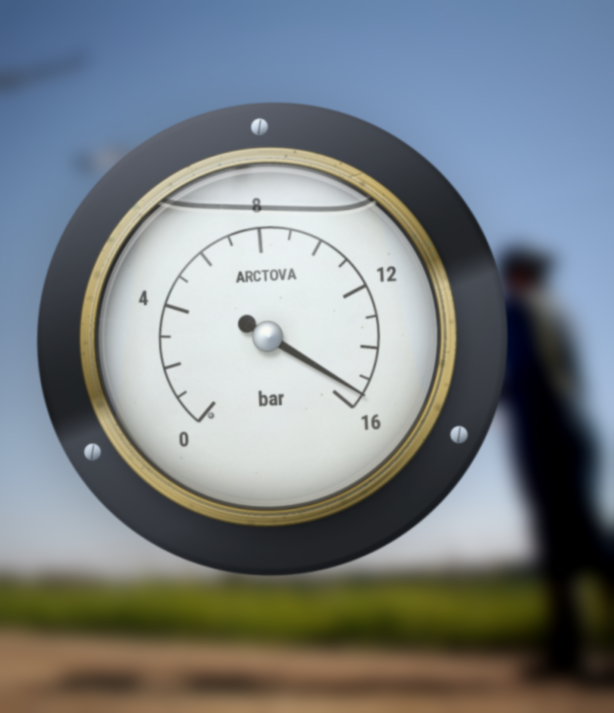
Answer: 15.5
